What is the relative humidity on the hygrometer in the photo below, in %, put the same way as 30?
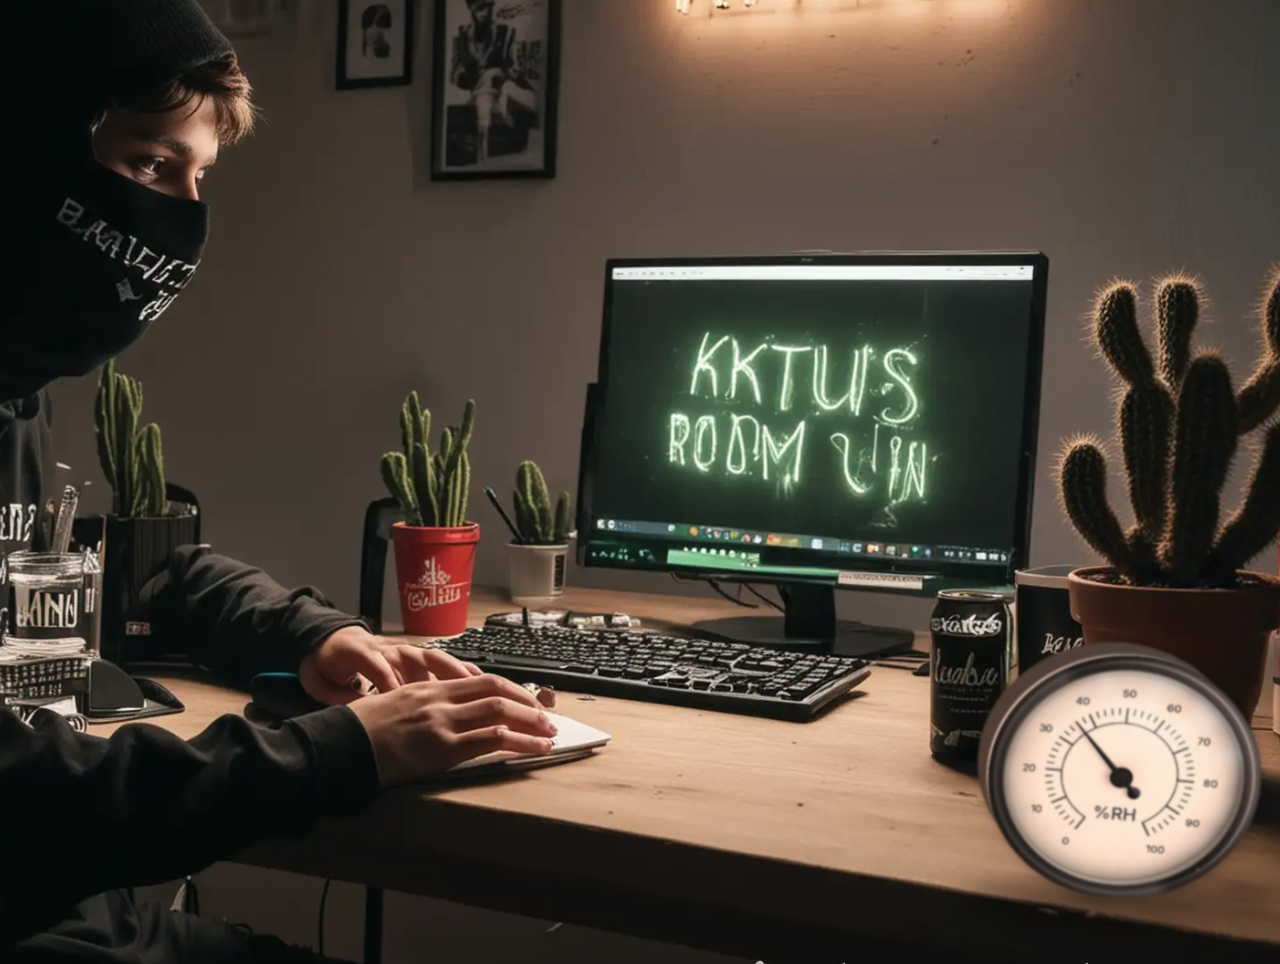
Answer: 36
